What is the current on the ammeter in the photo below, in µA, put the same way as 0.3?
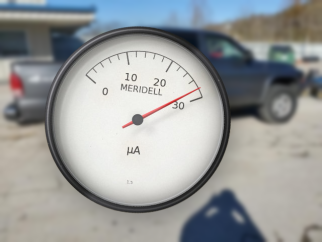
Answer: 28
